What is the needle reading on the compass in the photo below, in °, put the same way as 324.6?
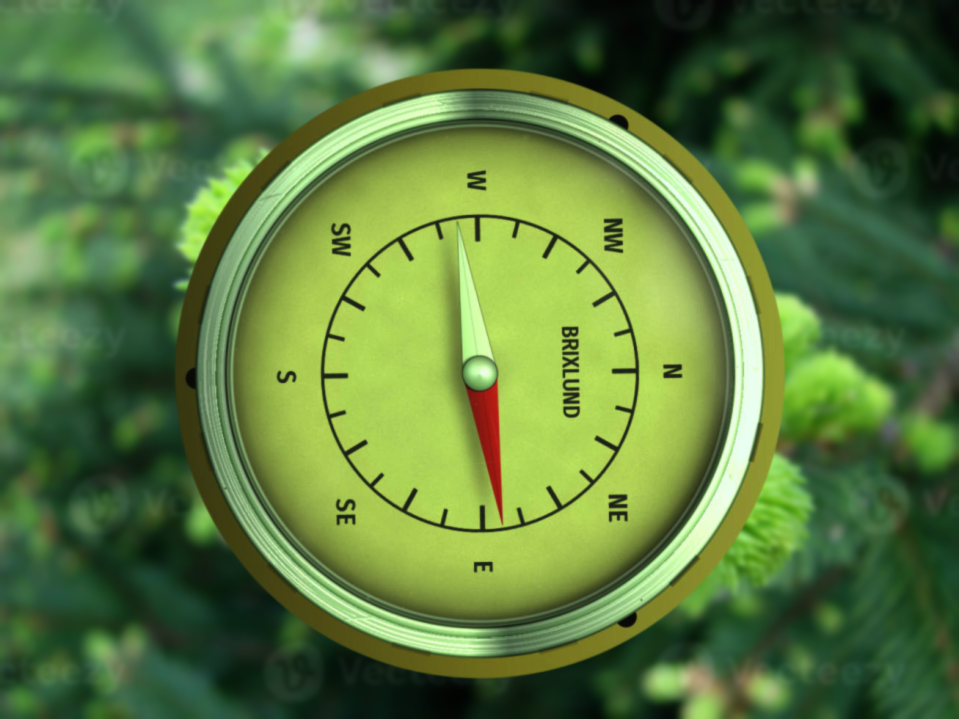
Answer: 82.5
